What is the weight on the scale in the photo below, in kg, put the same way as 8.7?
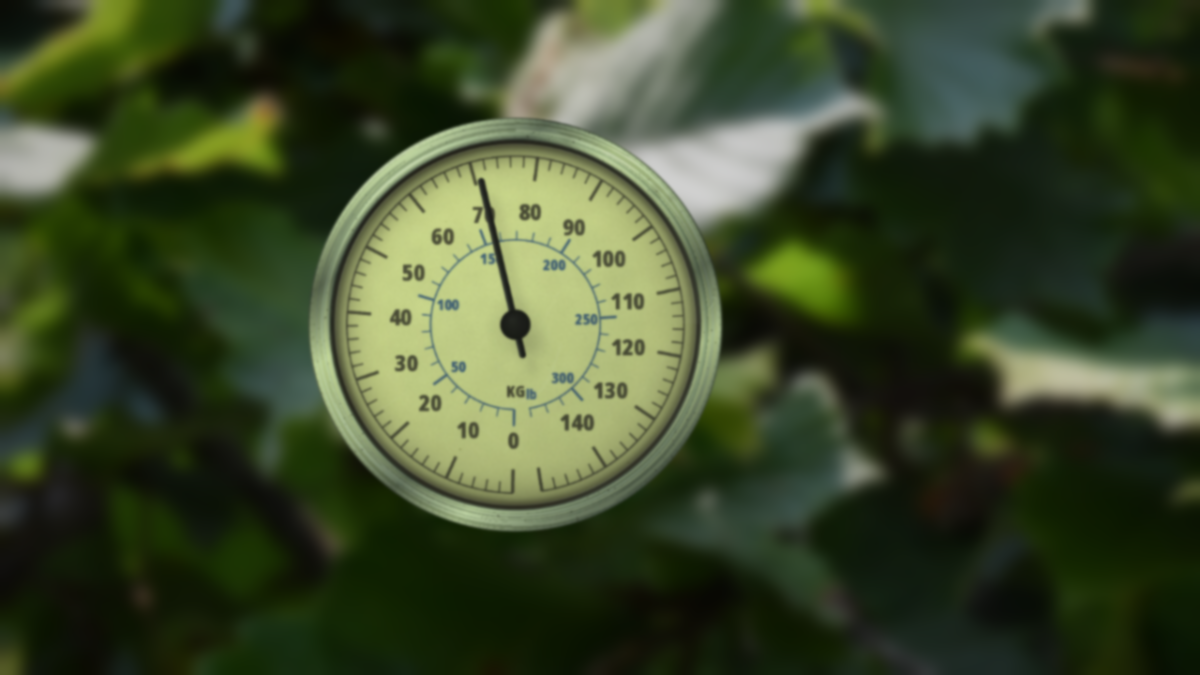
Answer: 71
